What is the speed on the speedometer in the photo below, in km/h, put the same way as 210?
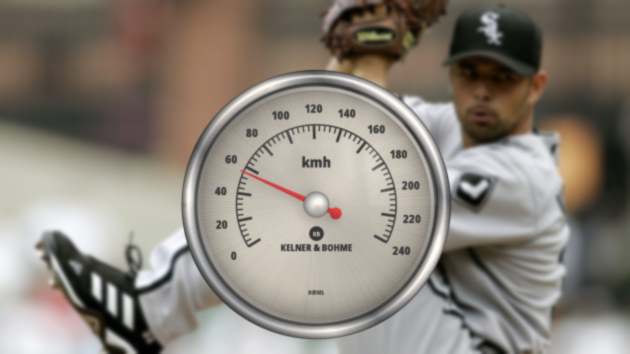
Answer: 56
